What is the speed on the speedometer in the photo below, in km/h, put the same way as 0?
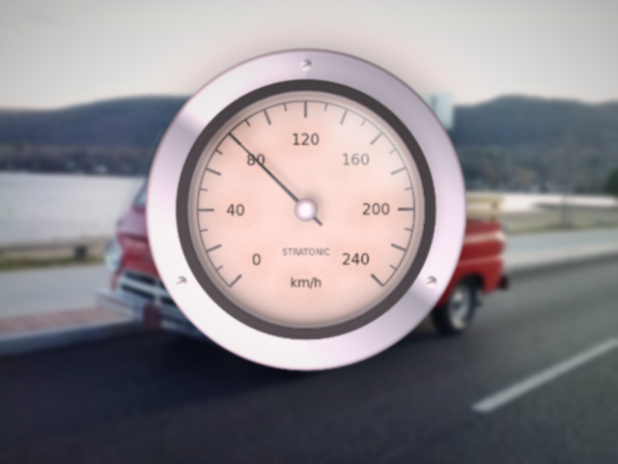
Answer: 80
